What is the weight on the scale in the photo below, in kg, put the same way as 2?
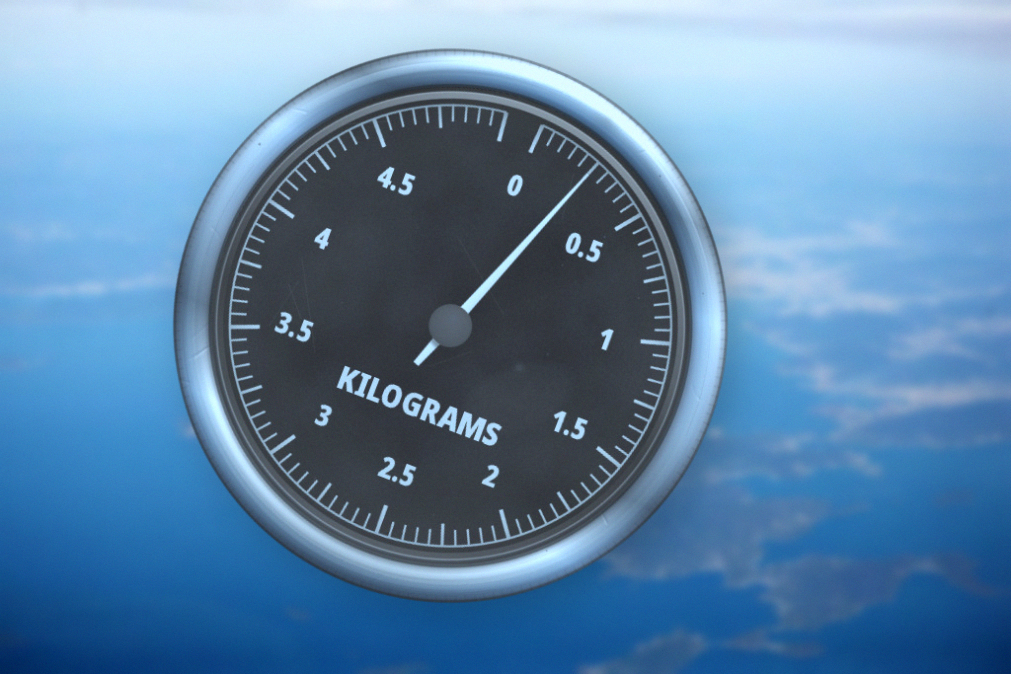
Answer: 0.25
